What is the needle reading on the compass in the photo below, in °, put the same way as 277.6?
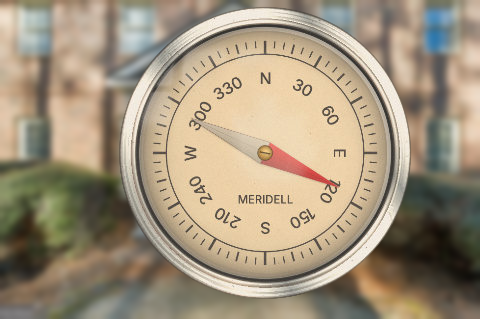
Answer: 115
